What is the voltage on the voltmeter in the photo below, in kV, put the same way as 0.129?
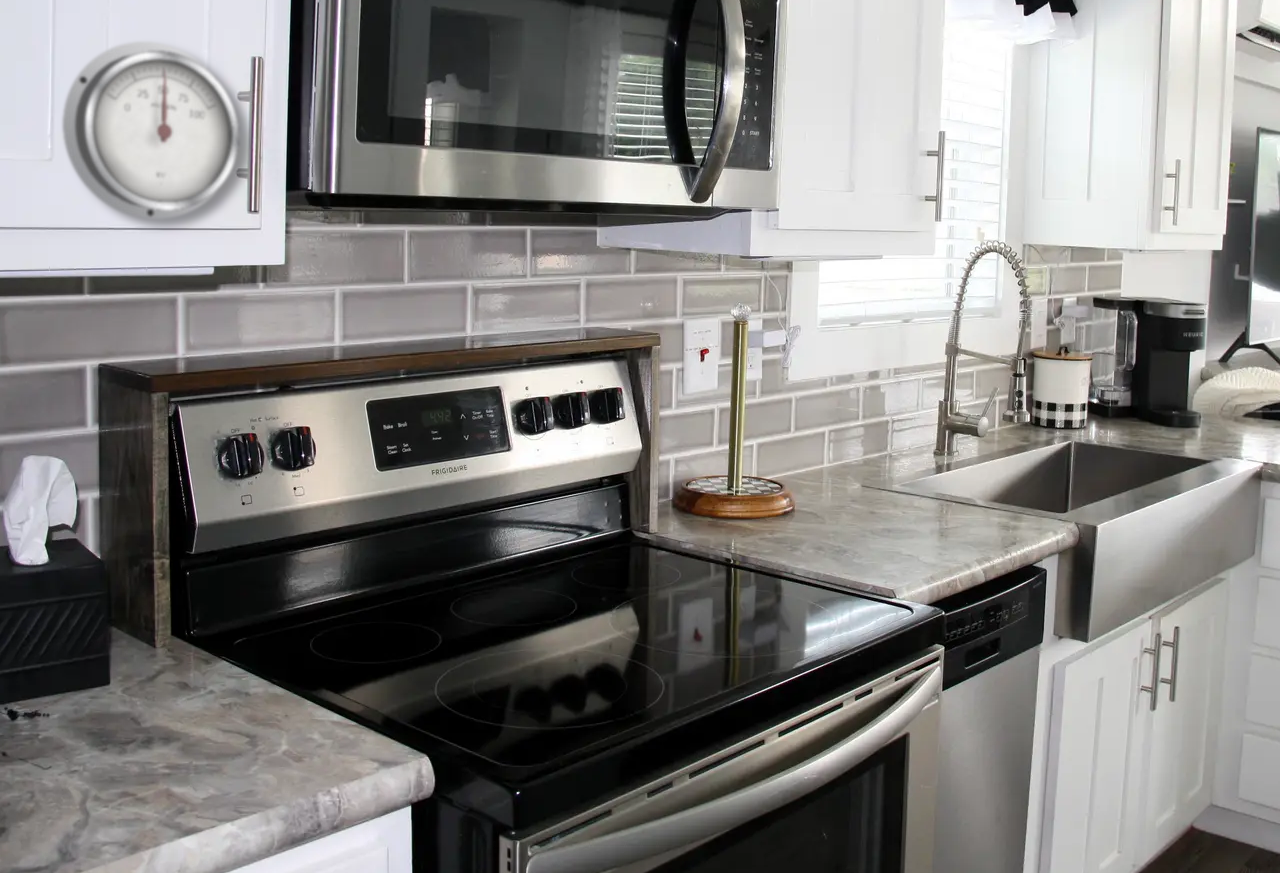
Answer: 50
